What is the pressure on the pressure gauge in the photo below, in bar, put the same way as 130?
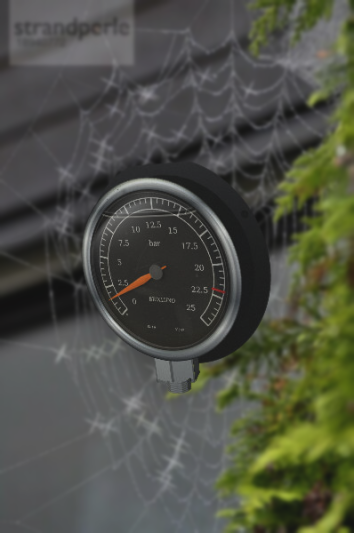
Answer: 1.5
